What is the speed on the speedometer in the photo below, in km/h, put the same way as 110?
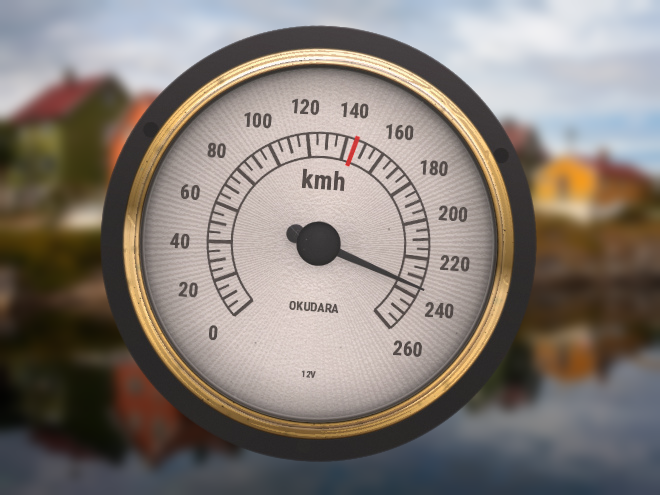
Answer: 235
